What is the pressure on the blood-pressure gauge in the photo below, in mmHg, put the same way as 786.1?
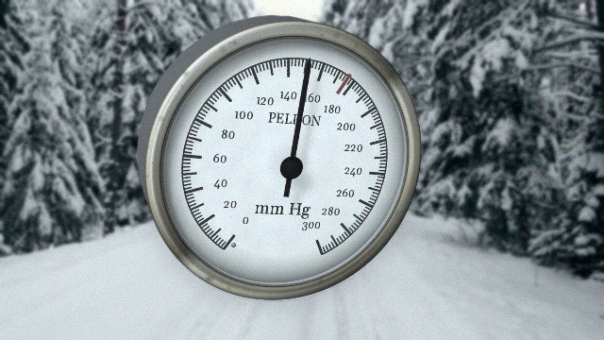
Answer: 150
